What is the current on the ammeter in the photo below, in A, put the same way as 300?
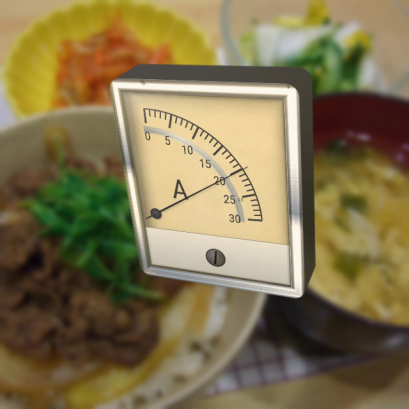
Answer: 20
